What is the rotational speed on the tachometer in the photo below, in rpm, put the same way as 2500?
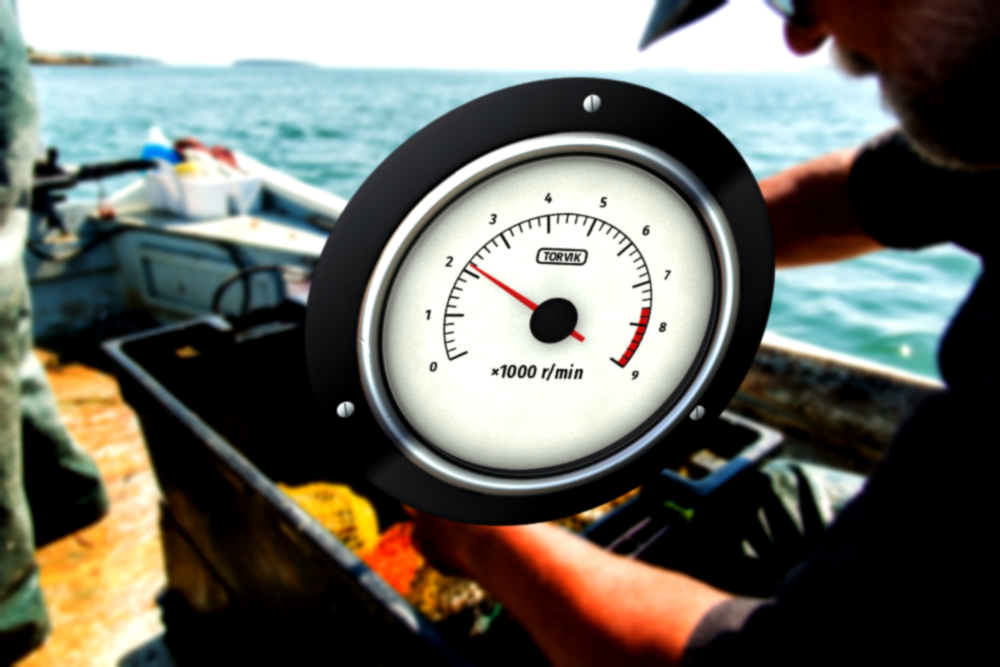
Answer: 2200
